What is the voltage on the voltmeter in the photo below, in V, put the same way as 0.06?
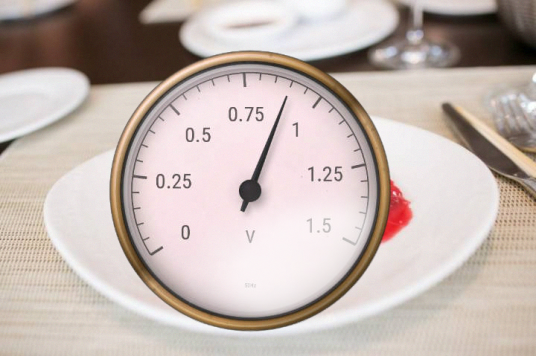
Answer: 0.9
